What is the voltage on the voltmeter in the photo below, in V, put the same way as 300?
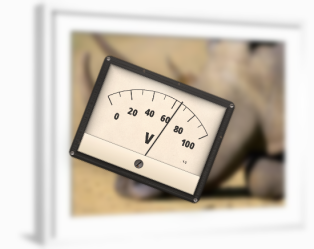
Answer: 65
